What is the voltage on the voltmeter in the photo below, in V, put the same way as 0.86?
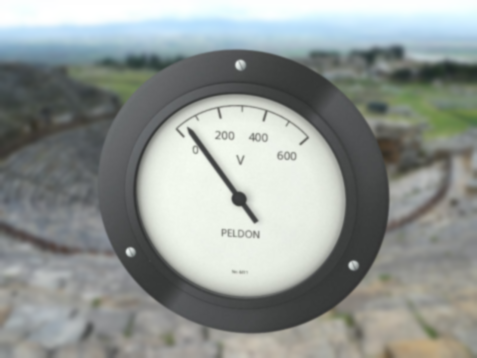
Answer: 50
